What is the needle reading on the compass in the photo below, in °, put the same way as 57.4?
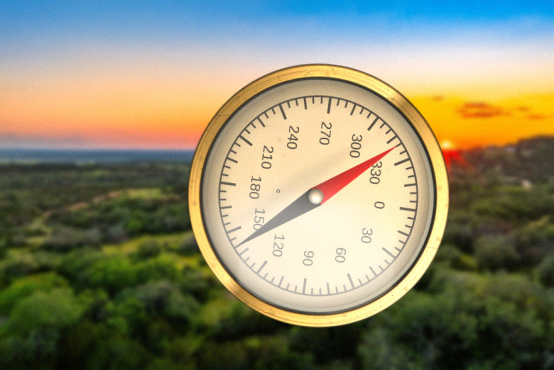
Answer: 320
